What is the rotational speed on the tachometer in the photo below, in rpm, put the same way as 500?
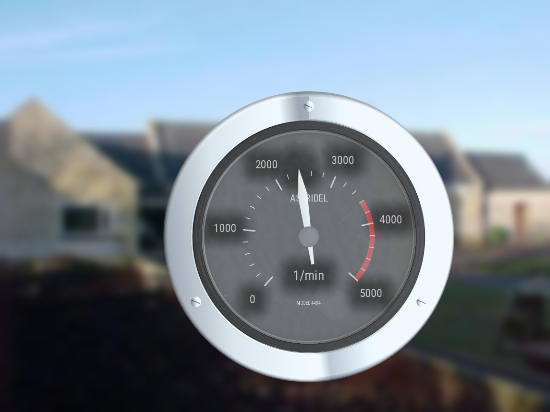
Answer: 2400
